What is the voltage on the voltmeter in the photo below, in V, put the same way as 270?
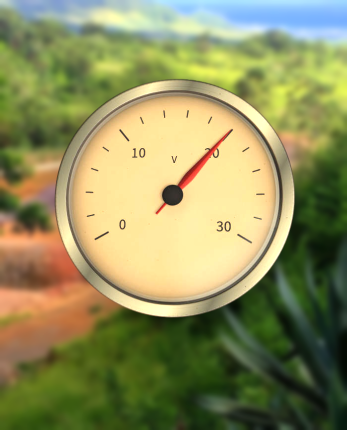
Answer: 20
